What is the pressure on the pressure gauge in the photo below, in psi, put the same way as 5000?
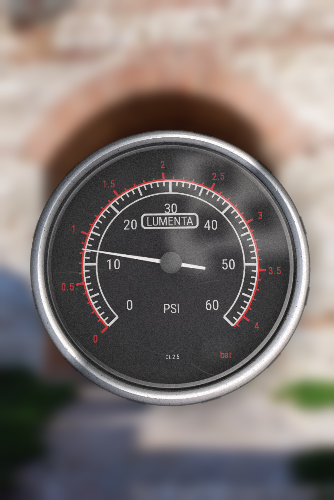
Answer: 12
